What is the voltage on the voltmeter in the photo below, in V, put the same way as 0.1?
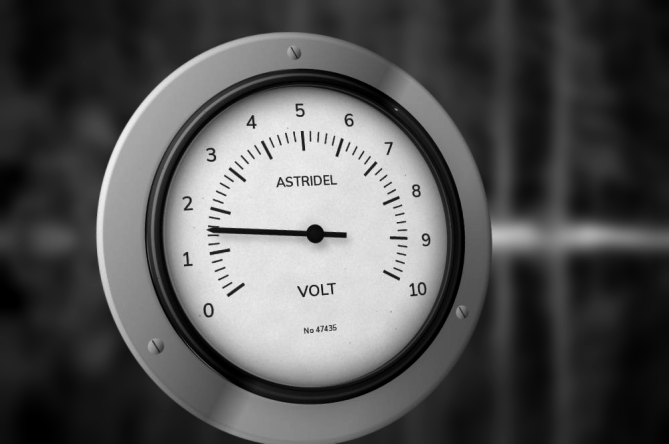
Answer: 1.5
